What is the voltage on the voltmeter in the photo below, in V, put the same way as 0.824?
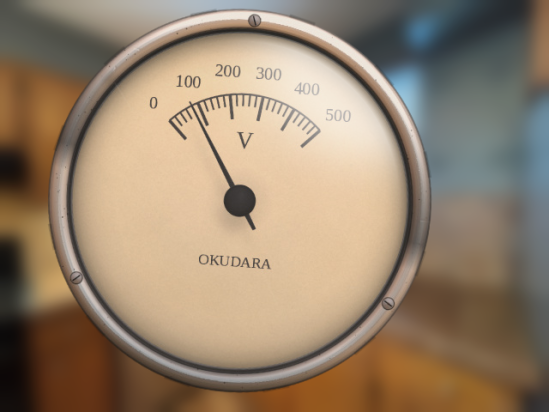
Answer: 80
